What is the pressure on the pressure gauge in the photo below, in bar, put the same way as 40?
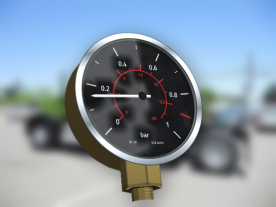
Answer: 0.15
